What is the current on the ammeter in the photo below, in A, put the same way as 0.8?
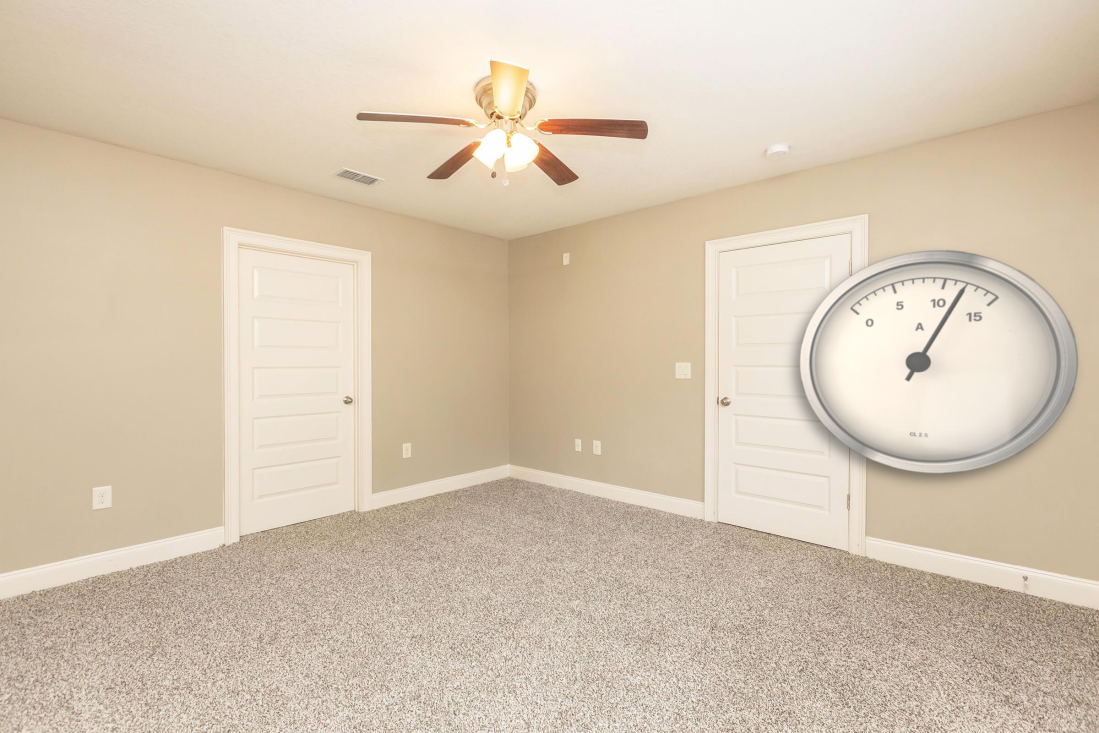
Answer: 12
